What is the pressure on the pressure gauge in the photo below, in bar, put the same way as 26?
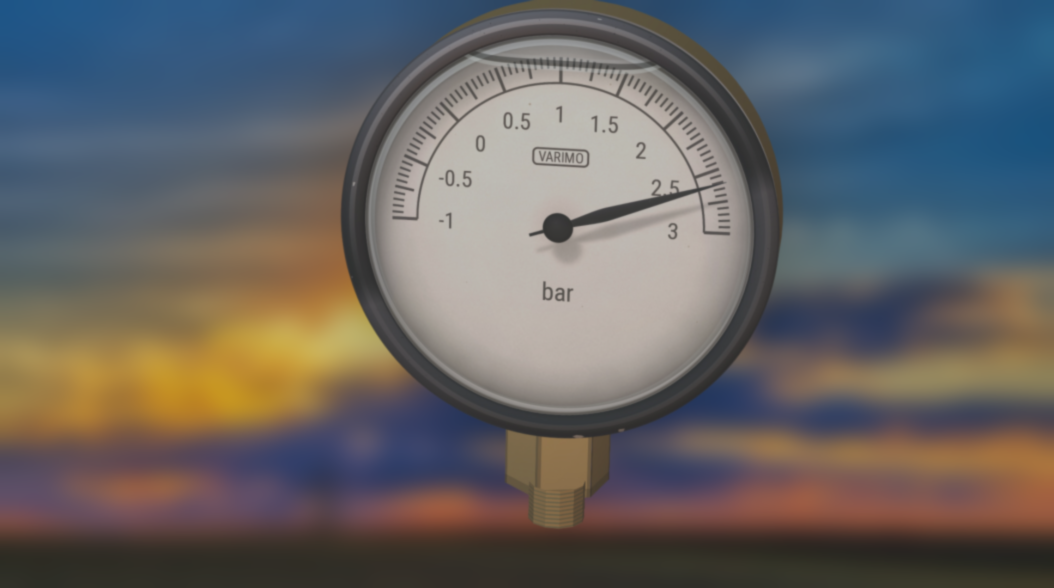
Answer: 2.6
